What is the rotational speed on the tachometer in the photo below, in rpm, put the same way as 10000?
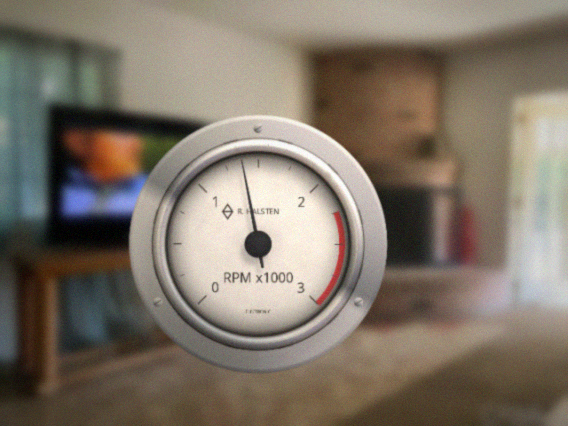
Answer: 1375
